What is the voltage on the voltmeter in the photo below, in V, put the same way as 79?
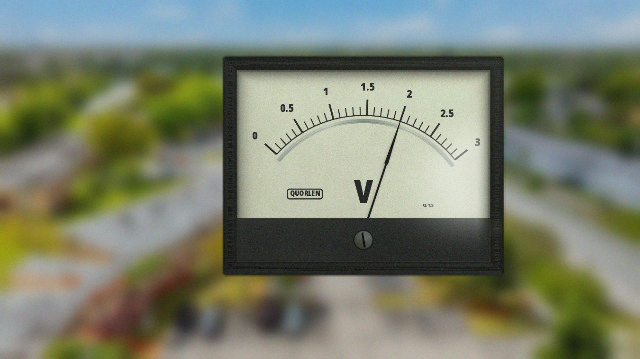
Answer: 2
